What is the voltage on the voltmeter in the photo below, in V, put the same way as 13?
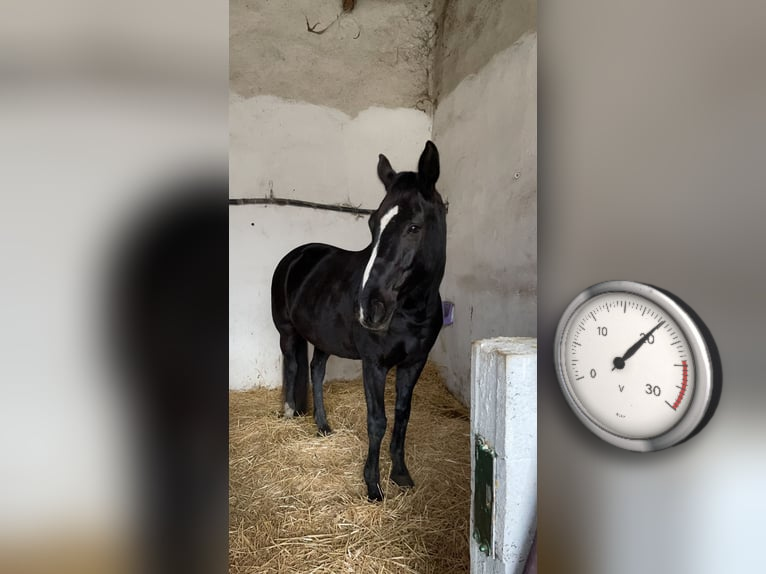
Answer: 20
